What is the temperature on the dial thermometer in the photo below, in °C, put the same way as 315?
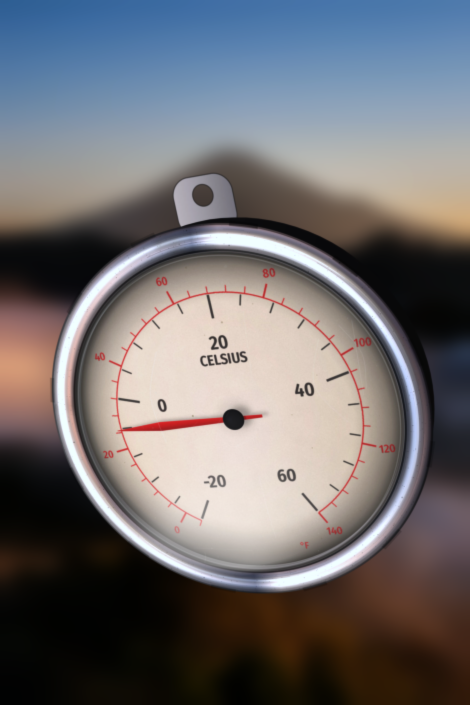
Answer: -4
